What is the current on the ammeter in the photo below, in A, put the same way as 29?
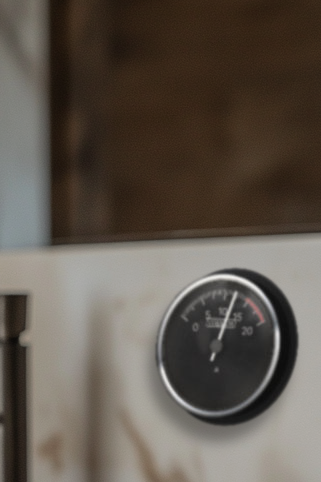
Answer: 12.5
